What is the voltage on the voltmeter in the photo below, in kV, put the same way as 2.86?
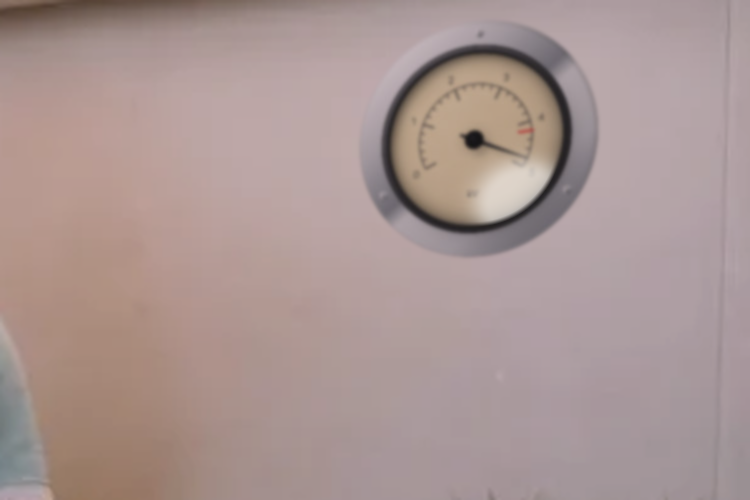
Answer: 4.8
